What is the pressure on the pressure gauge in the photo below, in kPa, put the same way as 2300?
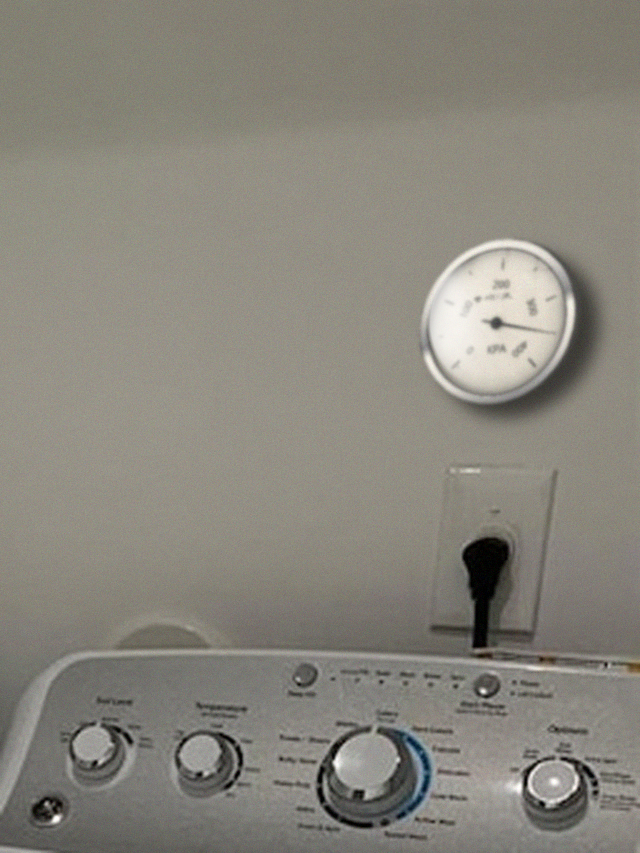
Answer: 350
